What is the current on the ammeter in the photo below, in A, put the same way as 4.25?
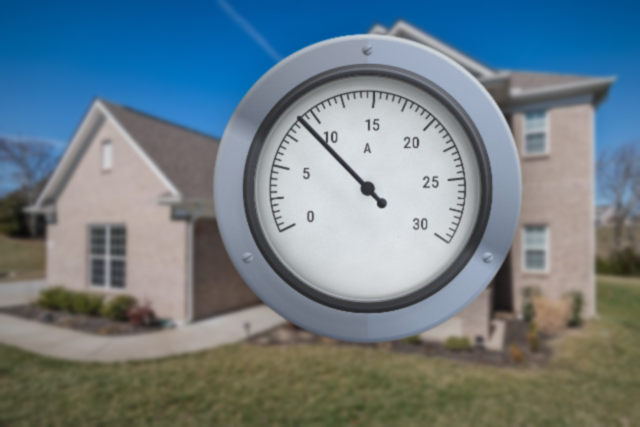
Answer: 9
